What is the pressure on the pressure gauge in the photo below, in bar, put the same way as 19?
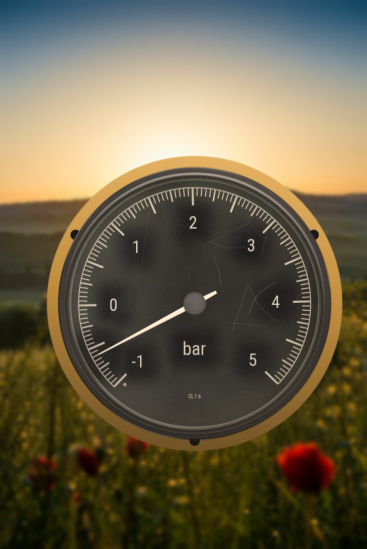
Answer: -0.6
